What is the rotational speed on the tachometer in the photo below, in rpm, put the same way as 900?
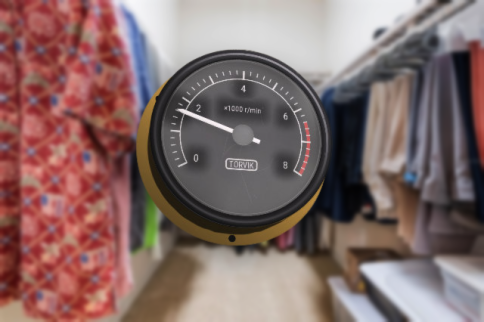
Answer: 1600
